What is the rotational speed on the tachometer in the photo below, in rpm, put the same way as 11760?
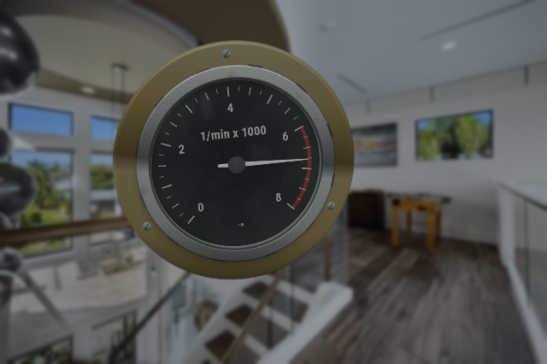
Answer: 6750
